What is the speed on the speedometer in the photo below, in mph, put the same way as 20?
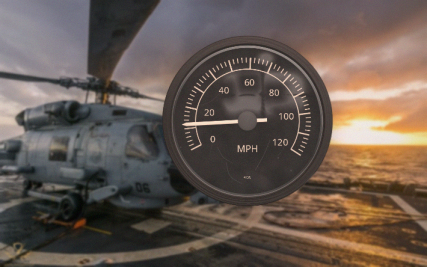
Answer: 12
